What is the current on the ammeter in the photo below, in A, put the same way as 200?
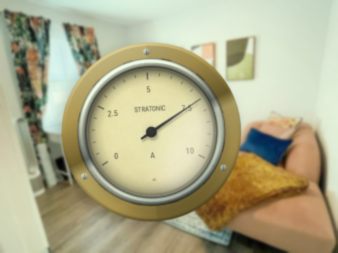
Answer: 7.5
